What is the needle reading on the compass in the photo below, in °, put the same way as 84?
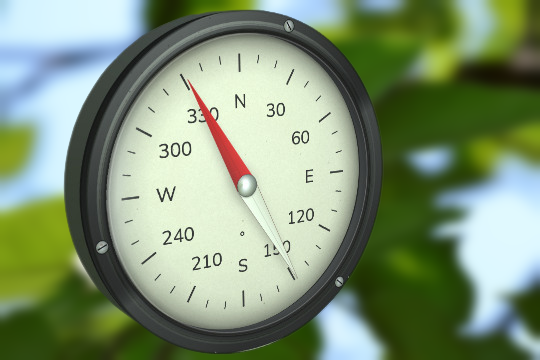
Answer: 330
